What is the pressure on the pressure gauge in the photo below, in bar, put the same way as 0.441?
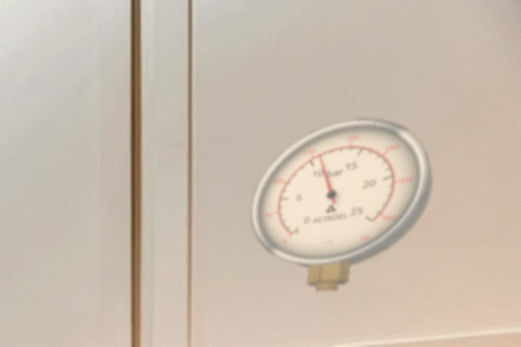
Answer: 11
